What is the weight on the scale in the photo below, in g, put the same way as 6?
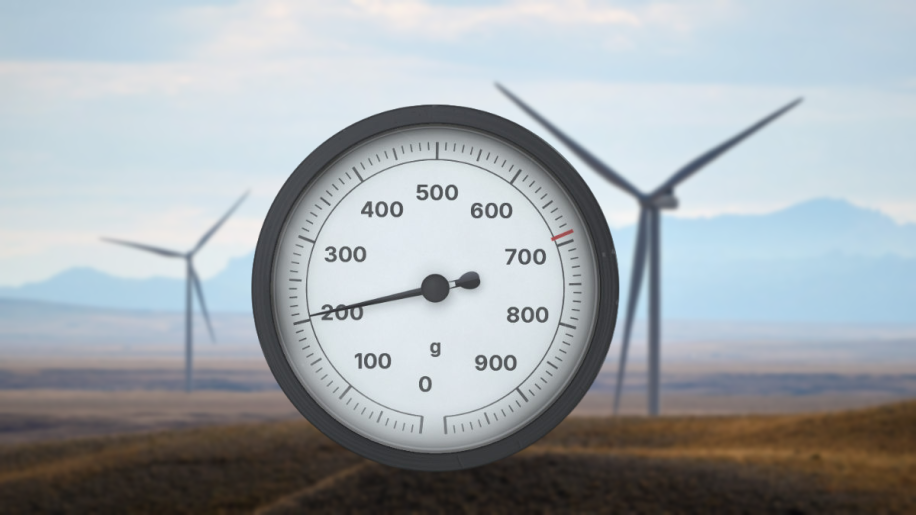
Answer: 205
